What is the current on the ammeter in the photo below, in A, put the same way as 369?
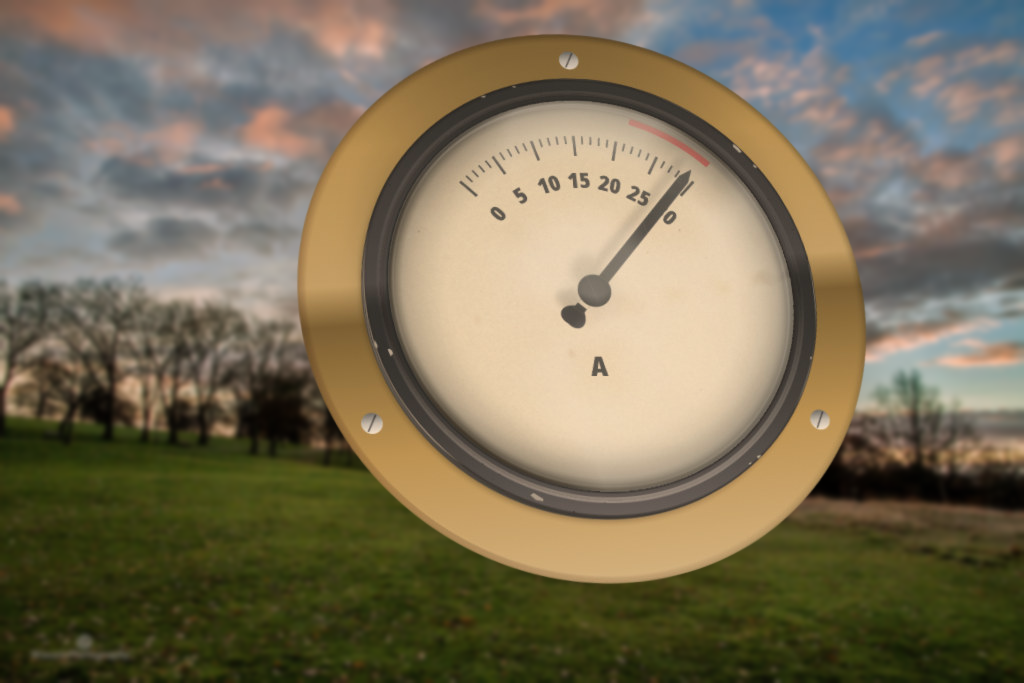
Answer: 29
